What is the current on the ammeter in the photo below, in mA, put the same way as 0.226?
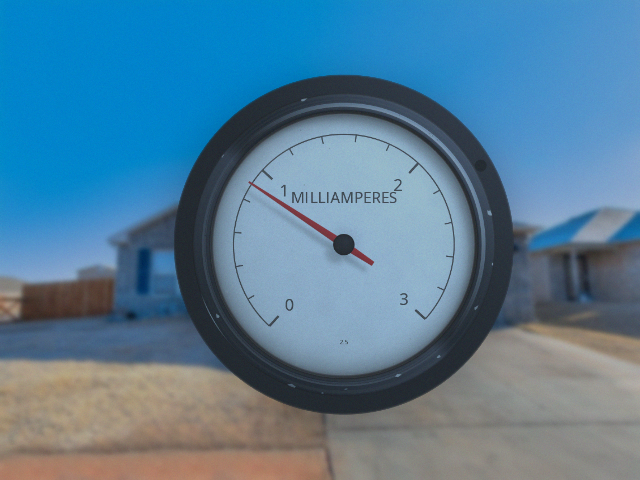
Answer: 0.9
